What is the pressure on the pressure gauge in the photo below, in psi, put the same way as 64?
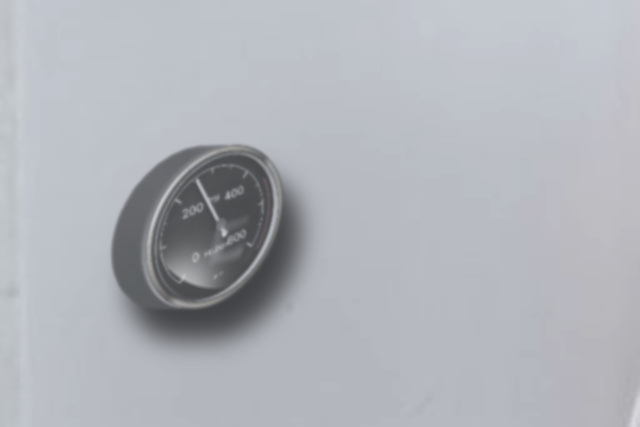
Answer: 250
